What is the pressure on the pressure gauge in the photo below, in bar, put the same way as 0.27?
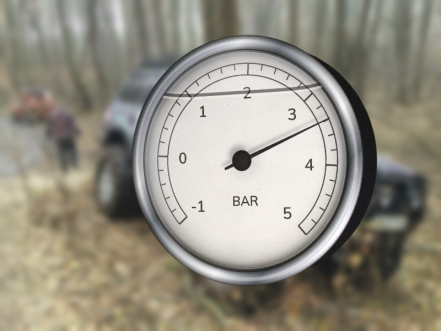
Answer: 3.4
